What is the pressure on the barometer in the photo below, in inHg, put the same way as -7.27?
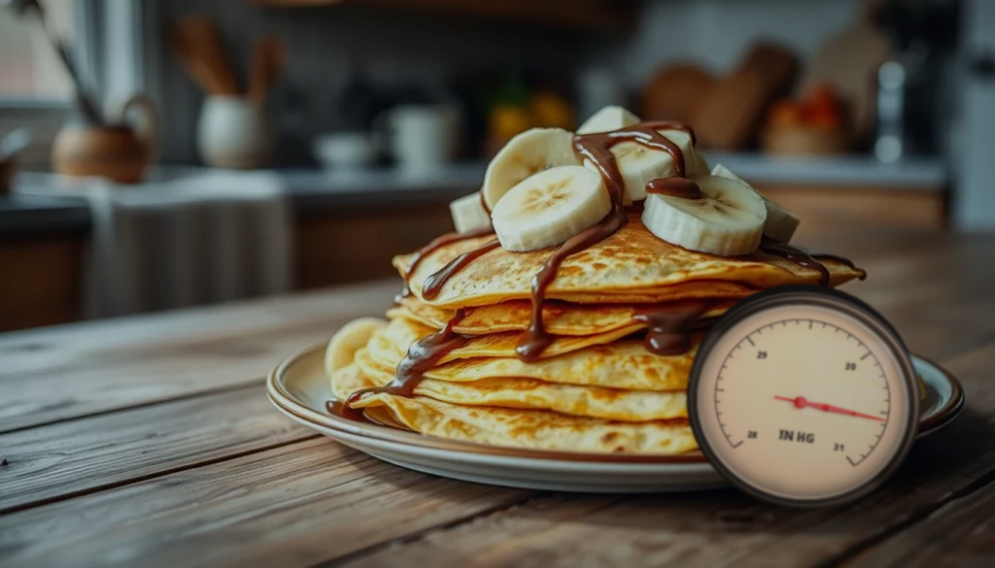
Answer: 30.55
